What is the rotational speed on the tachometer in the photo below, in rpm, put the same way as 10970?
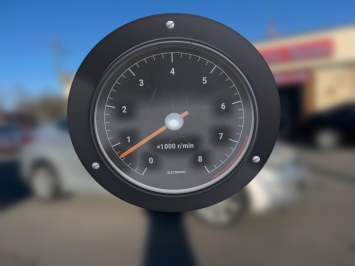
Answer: 700
